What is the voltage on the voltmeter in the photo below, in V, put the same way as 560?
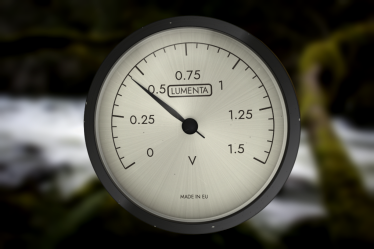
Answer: 0.45
